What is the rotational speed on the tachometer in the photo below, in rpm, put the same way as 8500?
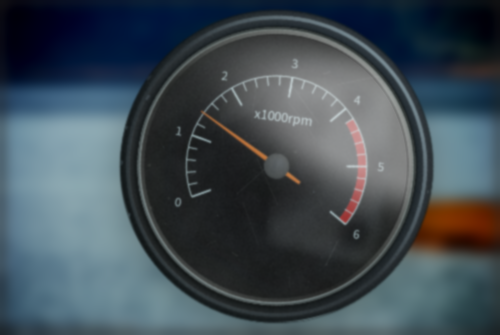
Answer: 1400
